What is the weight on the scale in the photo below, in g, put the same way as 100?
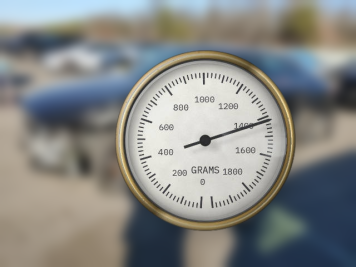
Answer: 1420
